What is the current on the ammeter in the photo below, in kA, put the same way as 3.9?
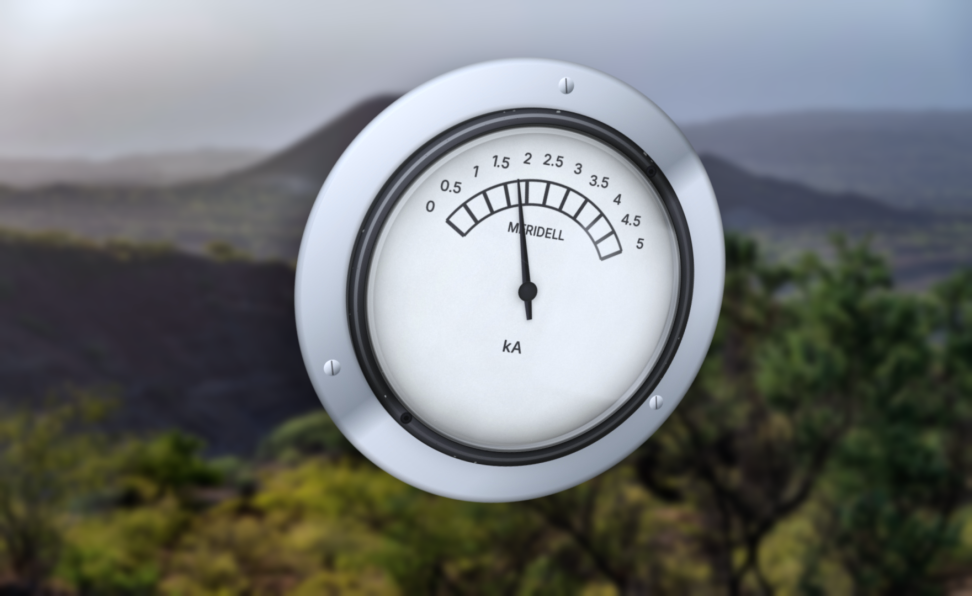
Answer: 1.75
